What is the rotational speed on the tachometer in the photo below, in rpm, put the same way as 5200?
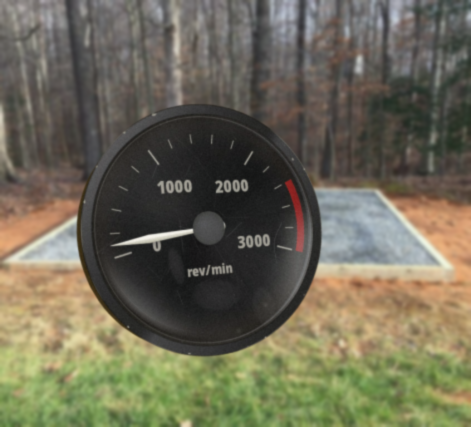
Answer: 100
